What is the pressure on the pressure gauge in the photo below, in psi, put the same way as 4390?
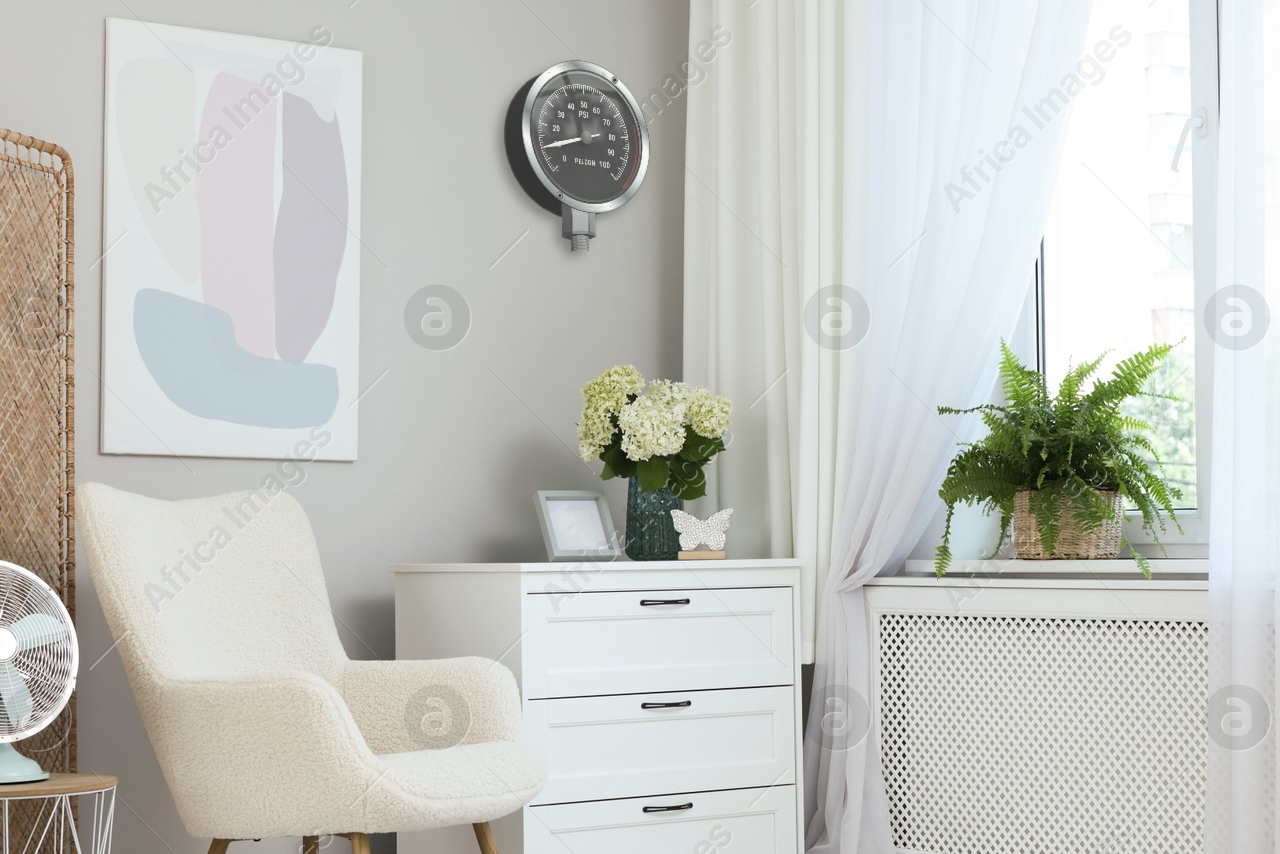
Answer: 10
